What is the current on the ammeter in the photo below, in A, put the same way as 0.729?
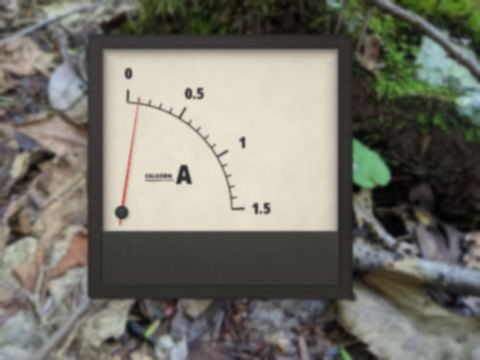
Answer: 0.1
